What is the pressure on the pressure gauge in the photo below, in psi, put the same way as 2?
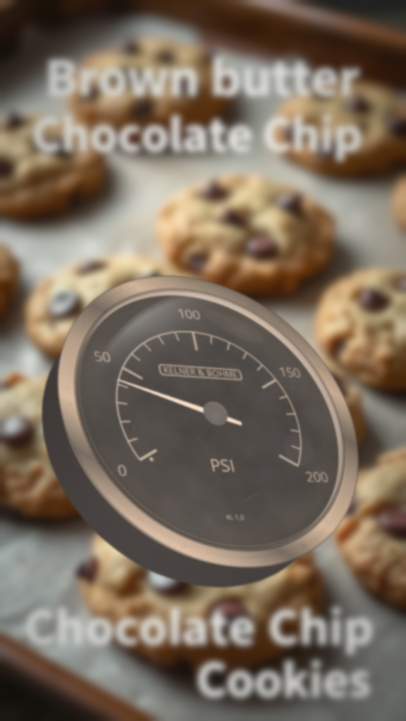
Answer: 40
